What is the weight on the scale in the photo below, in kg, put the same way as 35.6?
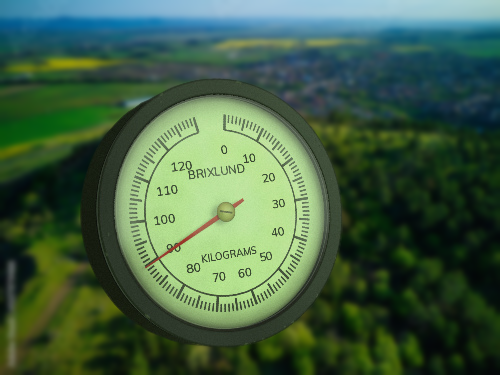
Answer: 90
